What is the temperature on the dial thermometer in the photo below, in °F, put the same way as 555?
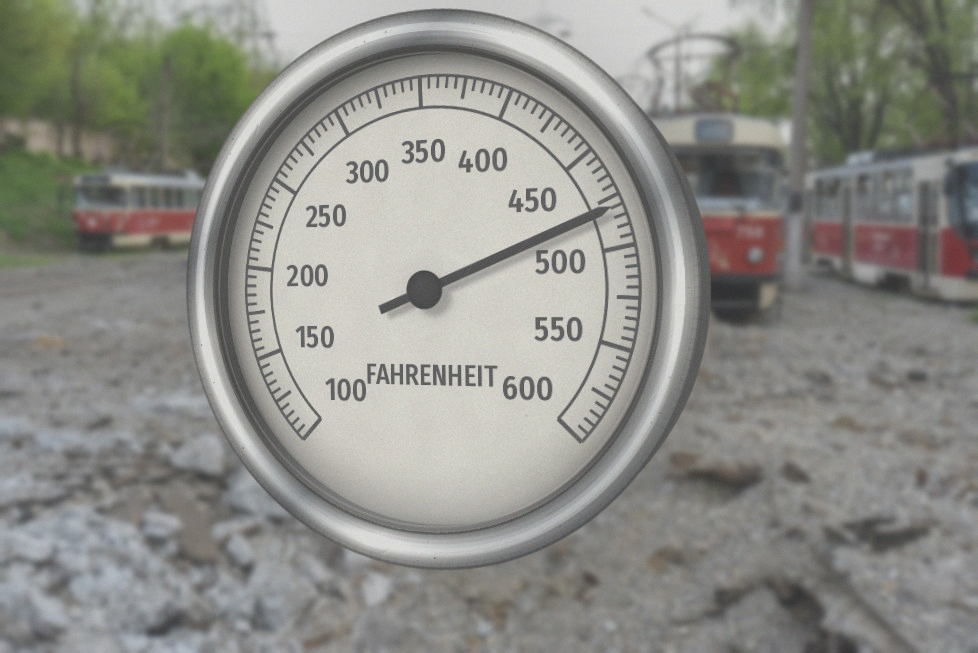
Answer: 480
